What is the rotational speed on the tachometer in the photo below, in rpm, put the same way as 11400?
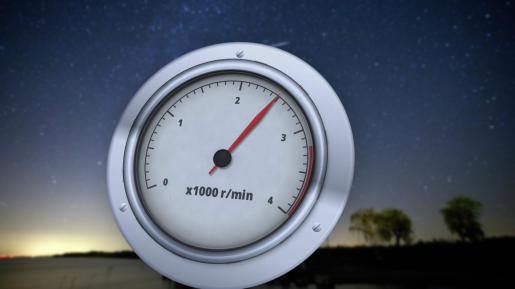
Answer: 2500
